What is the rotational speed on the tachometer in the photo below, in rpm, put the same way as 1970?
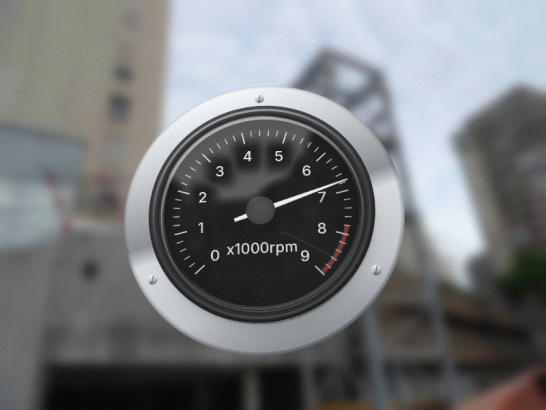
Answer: 6800
